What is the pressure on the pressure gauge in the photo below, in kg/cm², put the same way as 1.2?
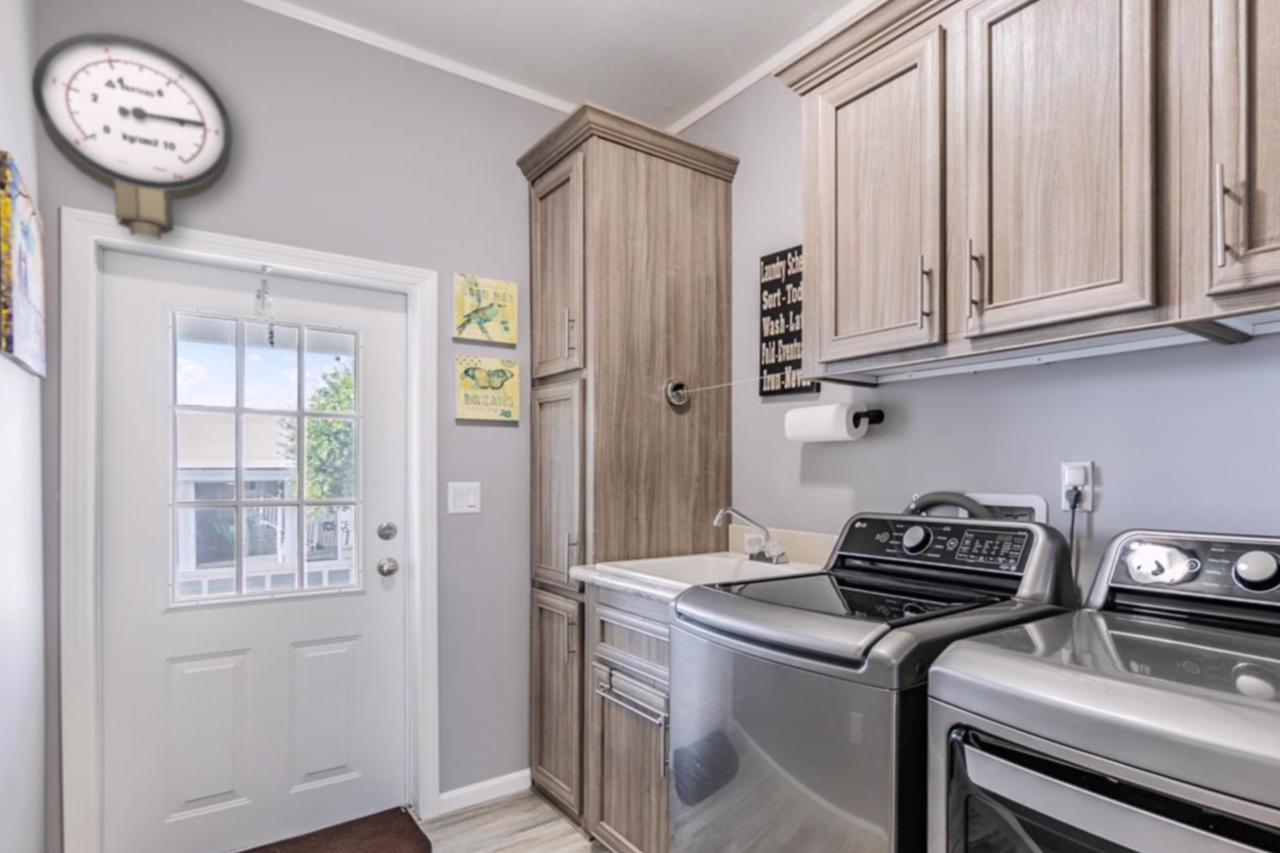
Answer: 8
